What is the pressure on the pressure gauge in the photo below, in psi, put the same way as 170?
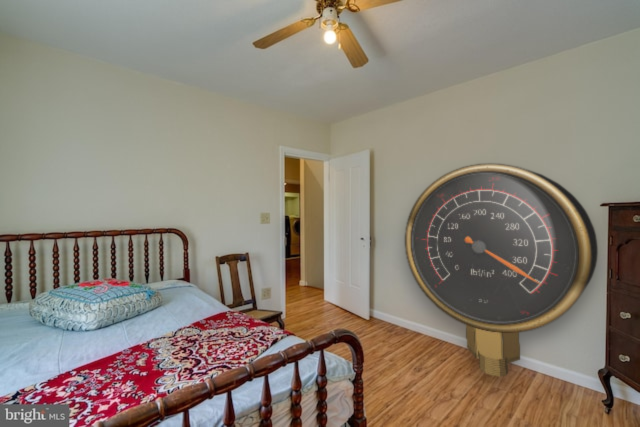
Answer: 380
